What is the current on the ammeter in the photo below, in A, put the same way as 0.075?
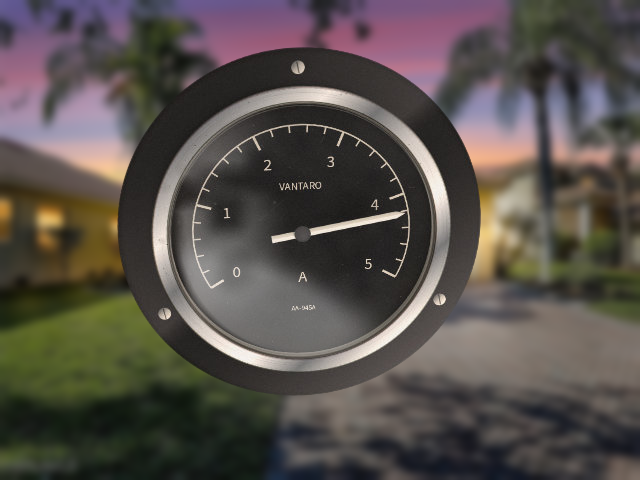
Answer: 4.2
